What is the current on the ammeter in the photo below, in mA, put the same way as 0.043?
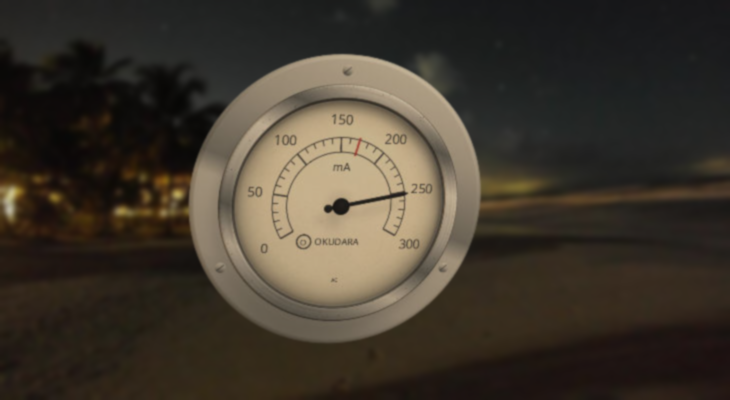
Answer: 250
